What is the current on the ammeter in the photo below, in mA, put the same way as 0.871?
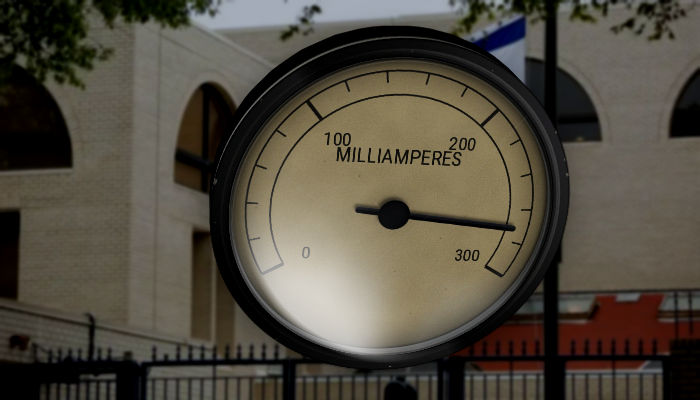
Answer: 270
